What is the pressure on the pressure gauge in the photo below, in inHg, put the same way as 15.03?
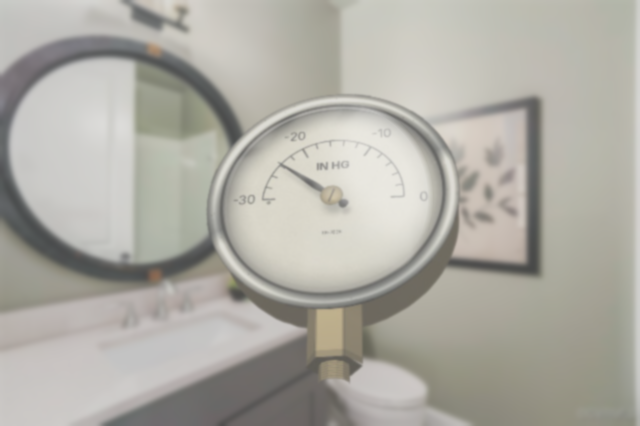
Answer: -24
